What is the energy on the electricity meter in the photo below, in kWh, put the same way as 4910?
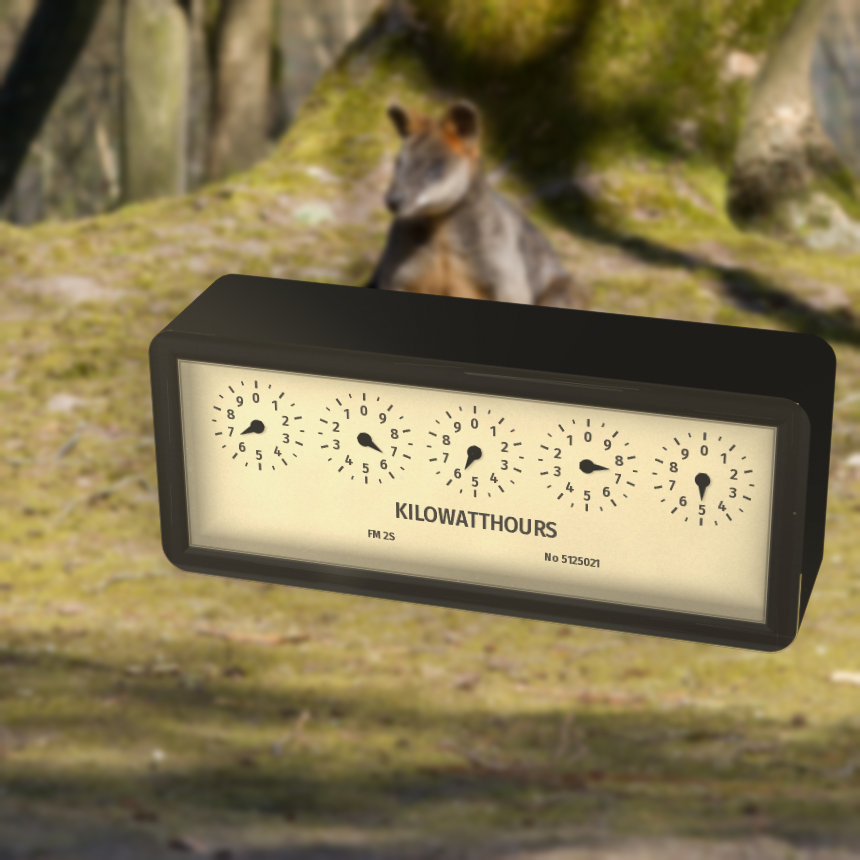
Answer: 66575
